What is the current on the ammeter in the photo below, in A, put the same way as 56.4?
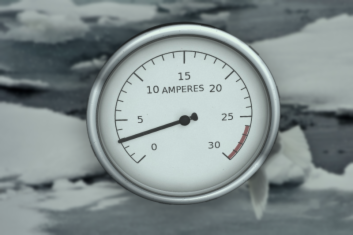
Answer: 3
